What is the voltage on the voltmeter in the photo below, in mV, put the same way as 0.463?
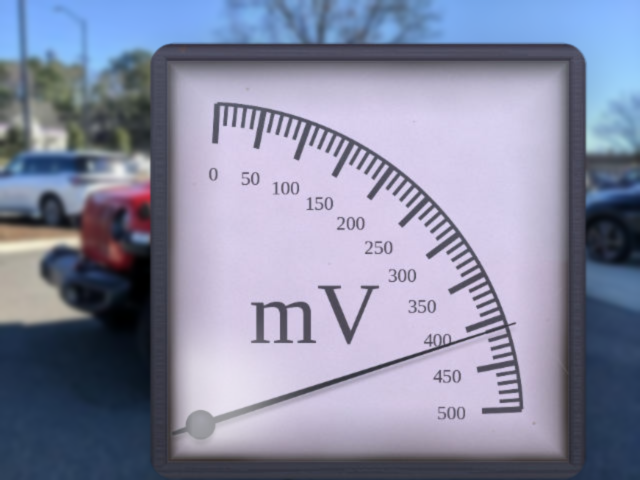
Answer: 410
